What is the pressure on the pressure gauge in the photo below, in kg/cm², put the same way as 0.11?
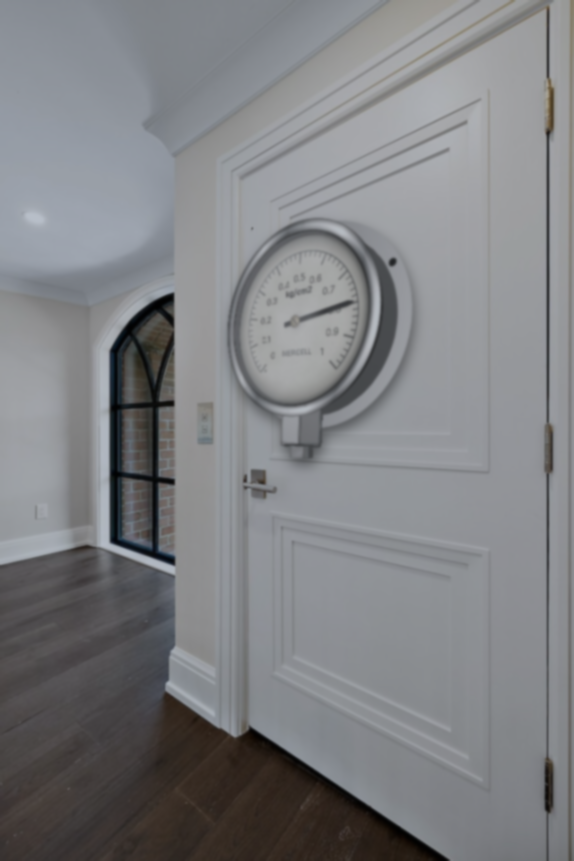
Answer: 0.8
